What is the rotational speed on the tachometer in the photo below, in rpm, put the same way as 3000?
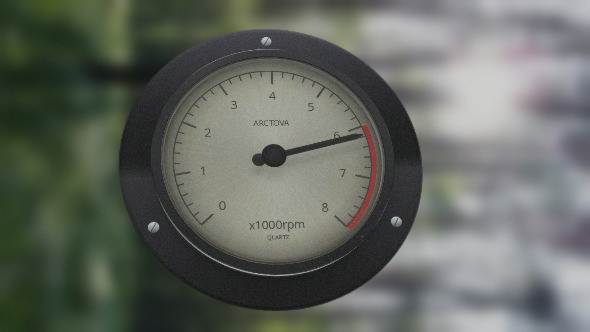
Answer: 6200
